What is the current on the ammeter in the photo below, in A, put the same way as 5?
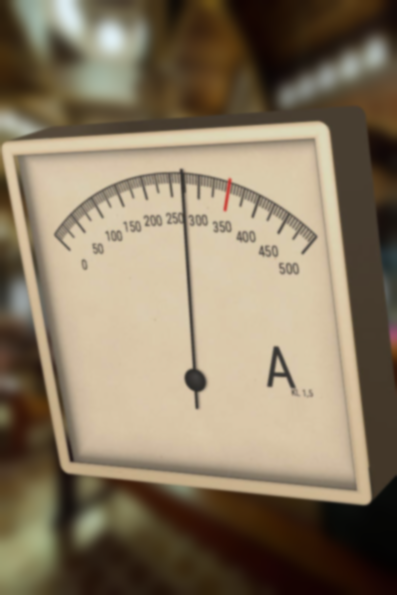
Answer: 275
